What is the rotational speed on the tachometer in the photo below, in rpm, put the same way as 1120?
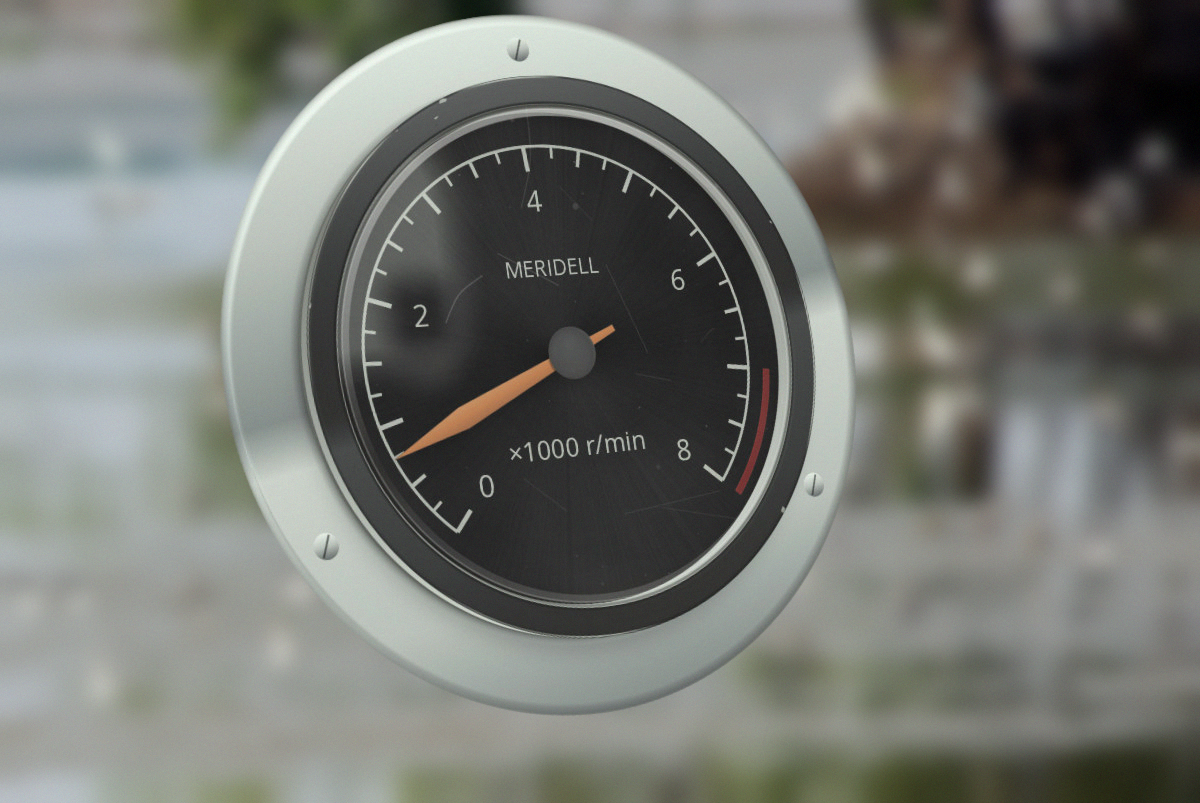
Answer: 750
